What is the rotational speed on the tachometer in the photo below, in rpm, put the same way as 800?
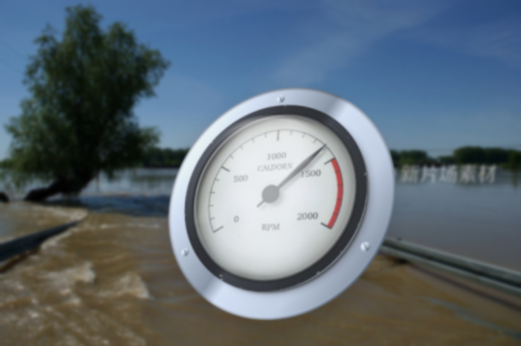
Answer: 1400
